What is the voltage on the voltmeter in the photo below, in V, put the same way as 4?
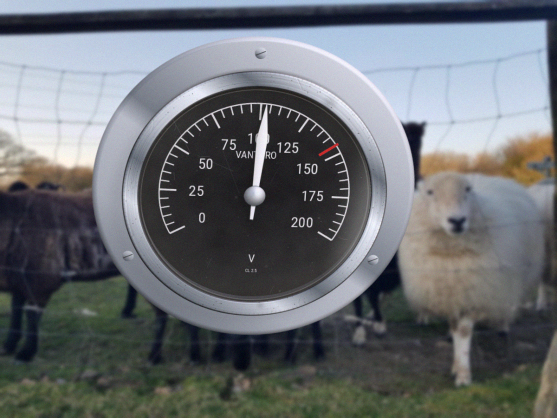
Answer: 102.5
